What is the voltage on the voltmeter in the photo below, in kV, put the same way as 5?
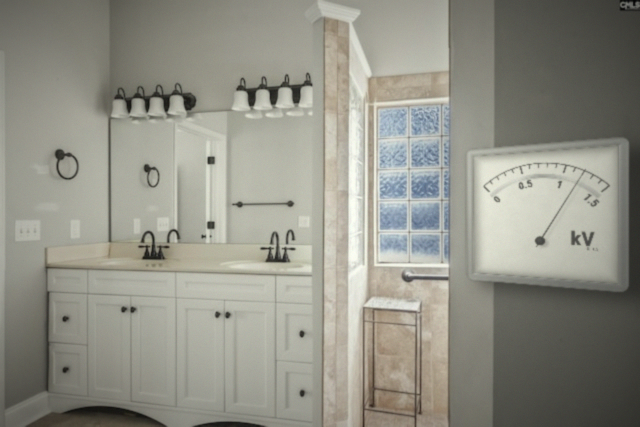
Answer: 1.2
